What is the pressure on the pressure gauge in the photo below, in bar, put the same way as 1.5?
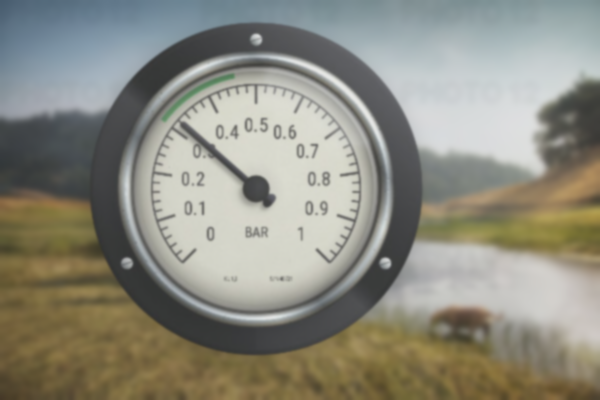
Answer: 0.32
